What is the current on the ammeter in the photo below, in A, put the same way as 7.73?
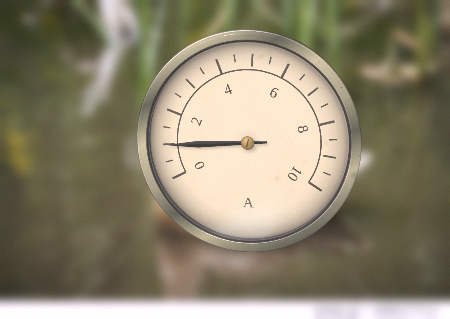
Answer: 1
